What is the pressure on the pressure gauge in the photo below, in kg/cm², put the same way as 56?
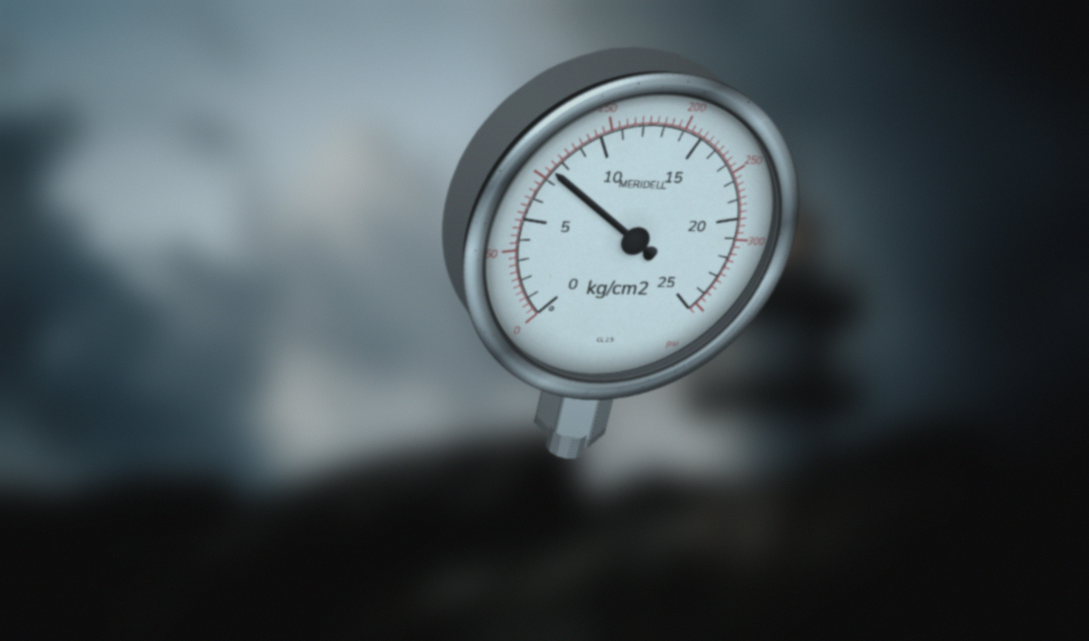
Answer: 7.5
